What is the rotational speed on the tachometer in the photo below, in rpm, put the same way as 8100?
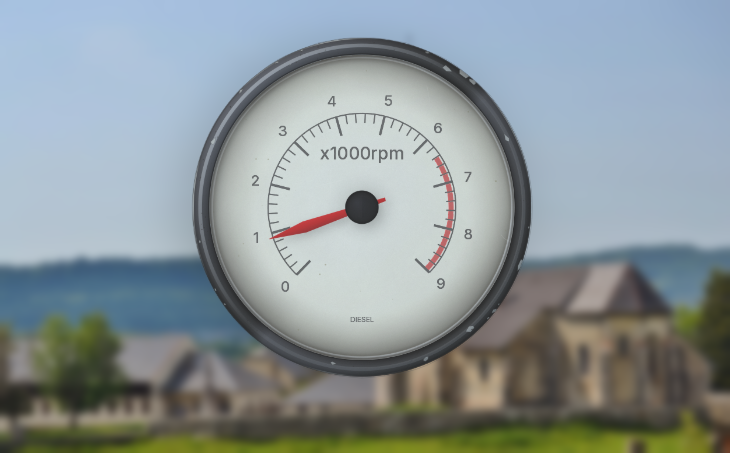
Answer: 900
